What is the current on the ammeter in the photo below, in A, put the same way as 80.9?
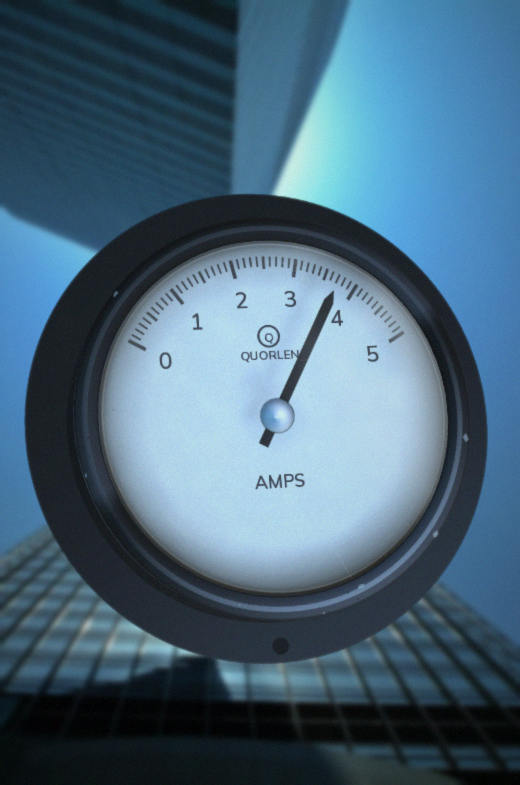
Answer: 3.7
